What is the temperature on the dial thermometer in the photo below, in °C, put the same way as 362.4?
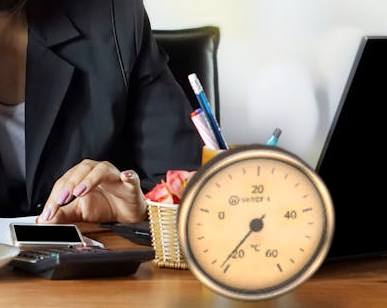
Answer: -18
